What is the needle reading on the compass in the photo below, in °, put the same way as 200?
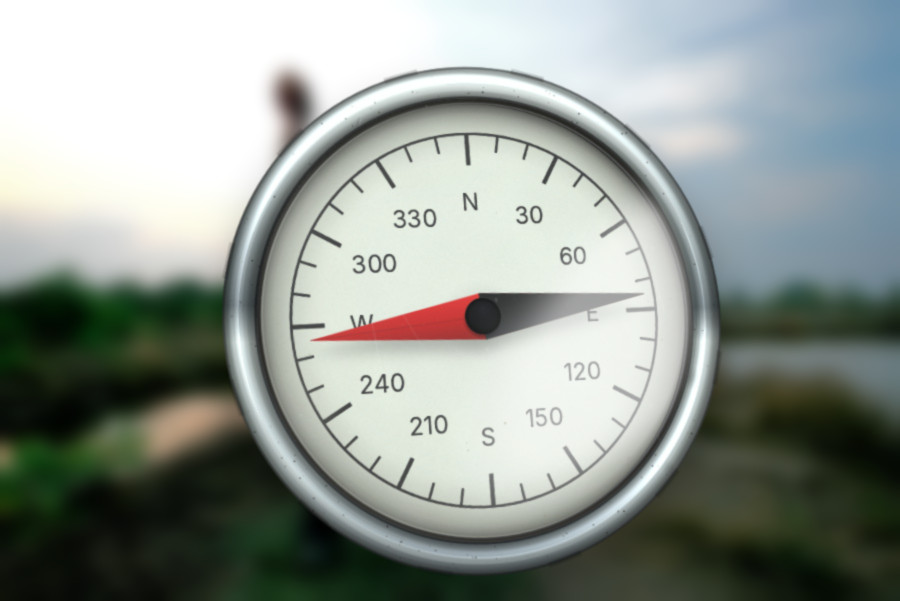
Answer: 265
